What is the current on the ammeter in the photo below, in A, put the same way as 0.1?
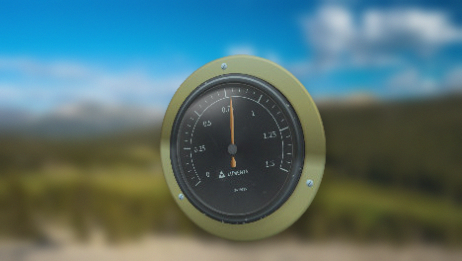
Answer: 0.8
